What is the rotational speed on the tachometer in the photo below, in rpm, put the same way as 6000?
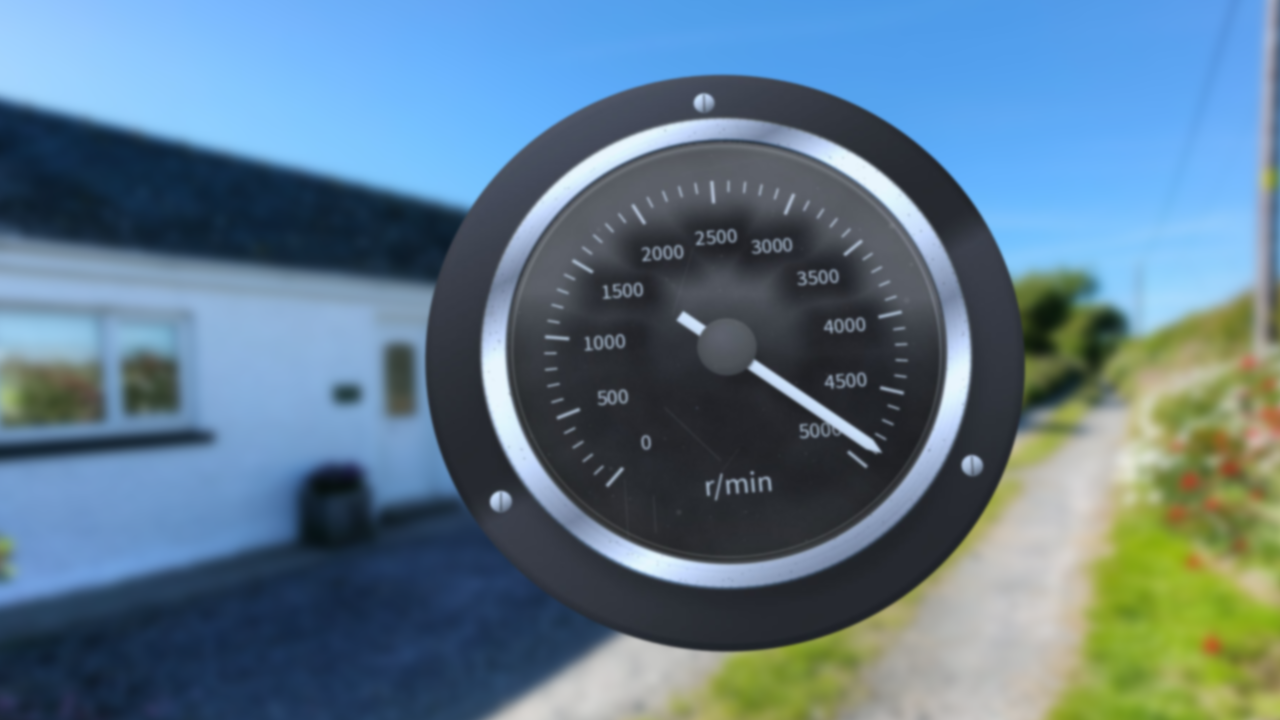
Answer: 4900
